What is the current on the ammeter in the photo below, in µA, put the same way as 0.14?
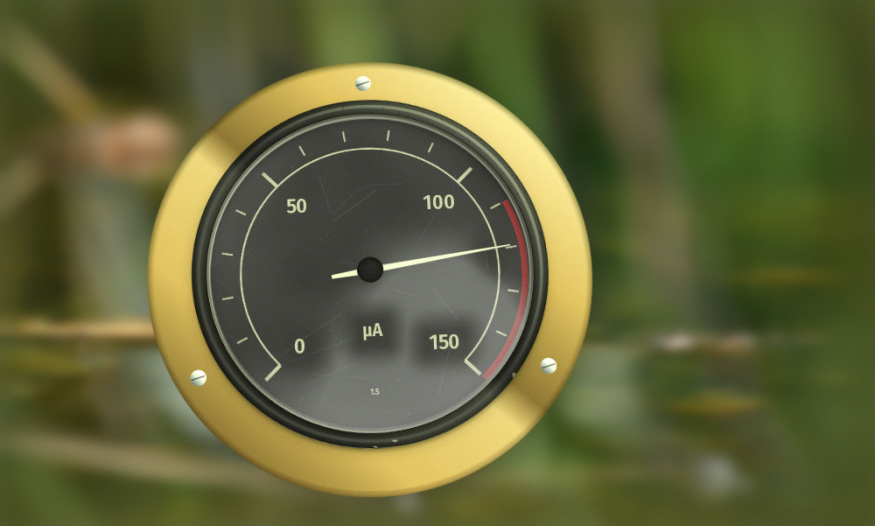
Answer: 120
